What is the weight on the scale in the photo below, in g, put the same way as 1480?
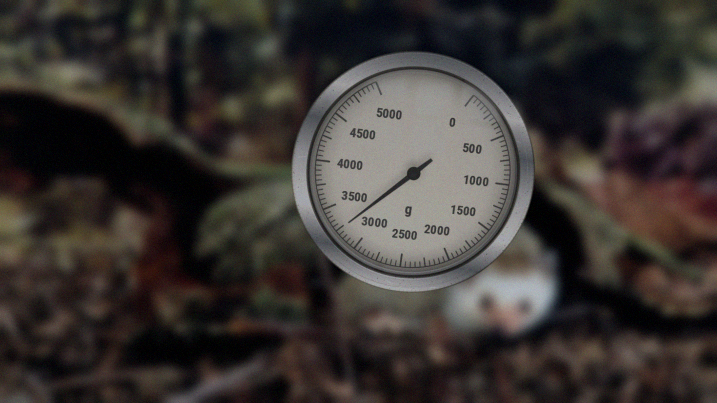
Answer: 3250
